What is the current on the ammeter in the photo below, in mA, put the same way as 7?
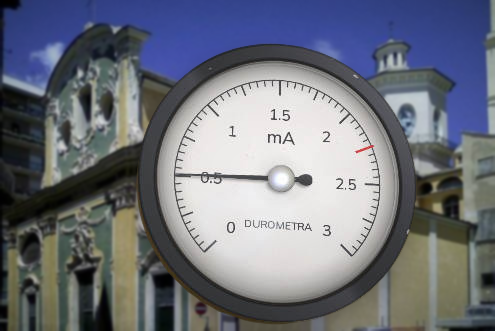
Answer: 0.5
